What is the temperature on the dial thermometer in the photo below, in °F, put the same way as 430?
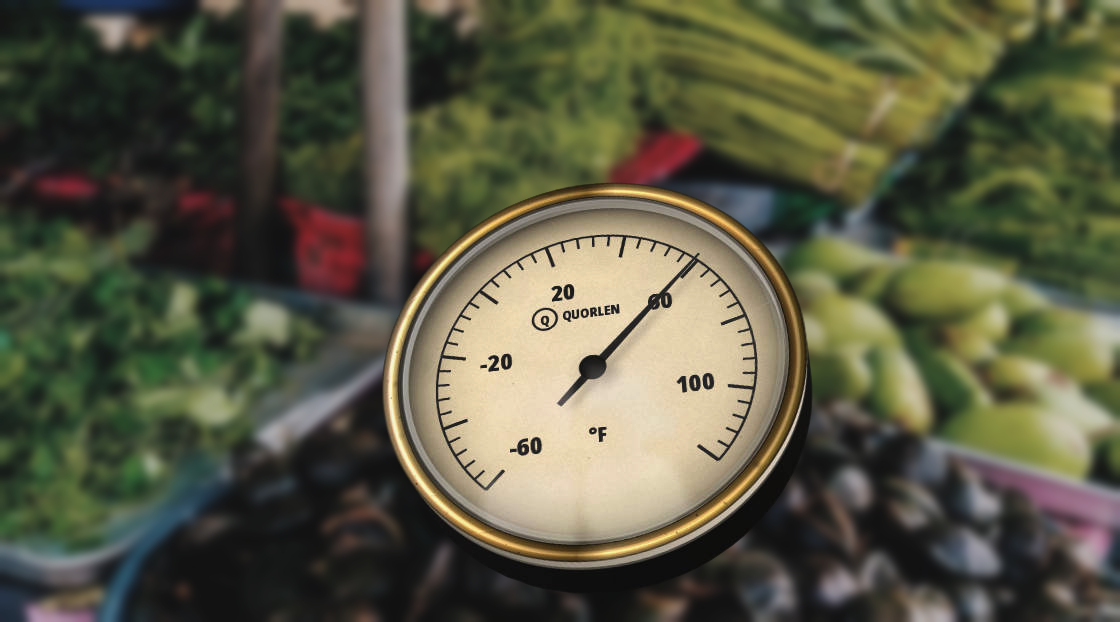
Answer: 60
